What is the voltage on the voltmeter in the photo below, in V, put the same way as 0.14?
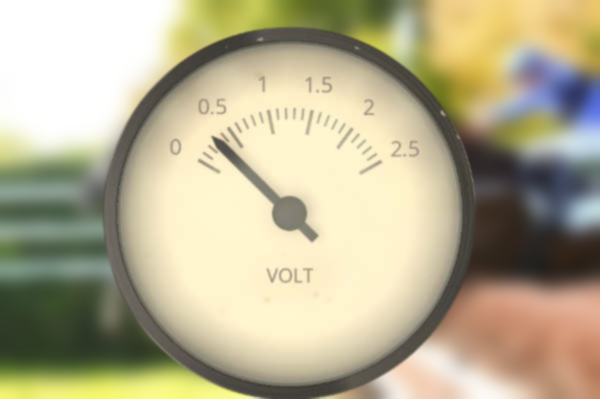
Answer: 0.3
